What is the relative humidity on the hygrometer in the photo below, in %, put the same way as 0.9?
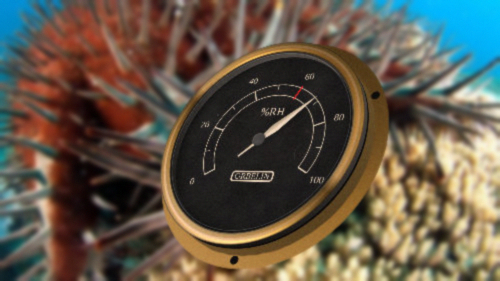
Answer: 70
